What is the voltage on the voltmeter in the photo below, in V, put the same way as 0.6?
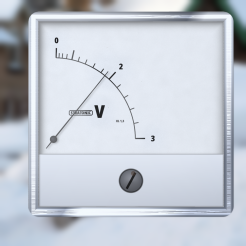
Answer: 1.9
